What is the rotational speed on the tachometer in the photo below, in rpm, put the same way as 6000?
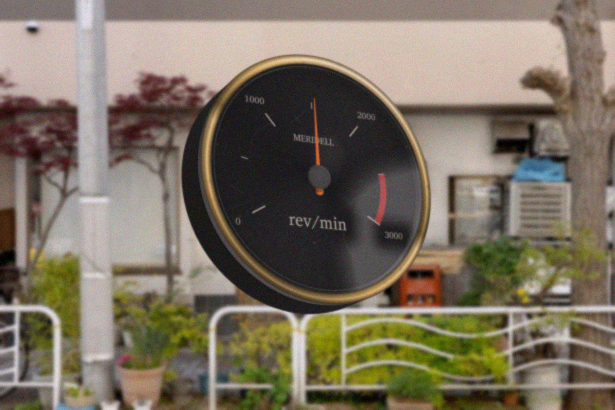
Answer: 1500
